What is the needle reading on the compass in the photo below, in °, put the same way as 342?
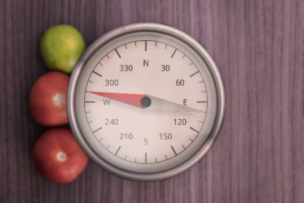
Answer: 280
